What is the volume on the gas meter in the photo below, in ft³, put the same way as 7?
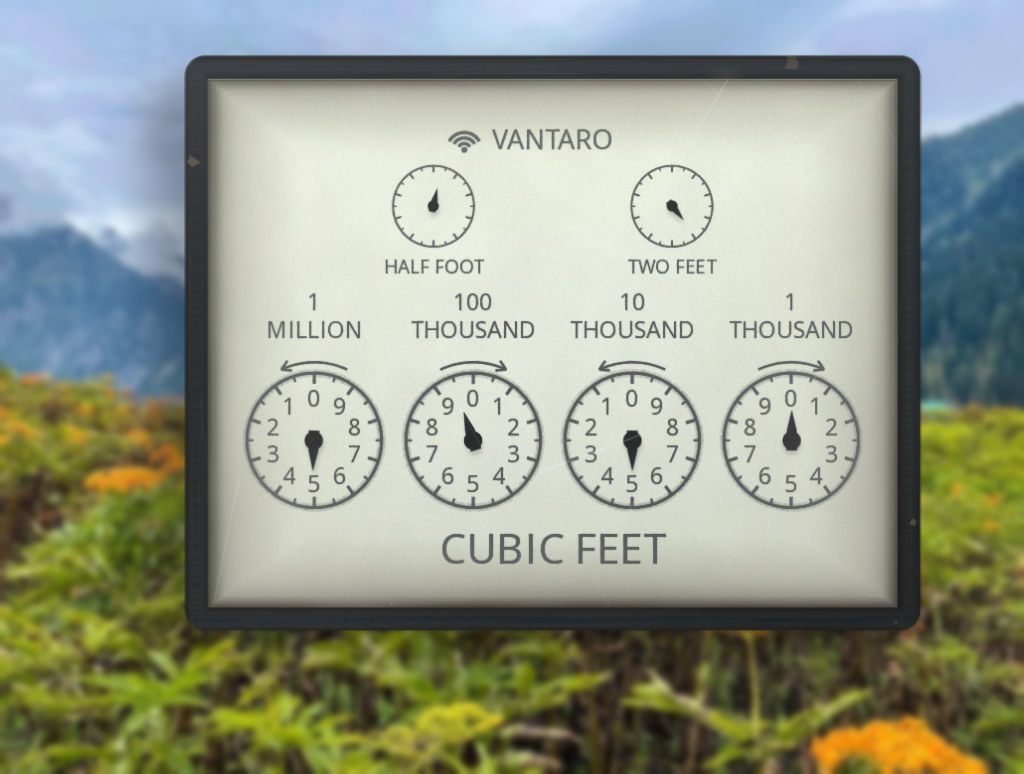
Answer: 495000
